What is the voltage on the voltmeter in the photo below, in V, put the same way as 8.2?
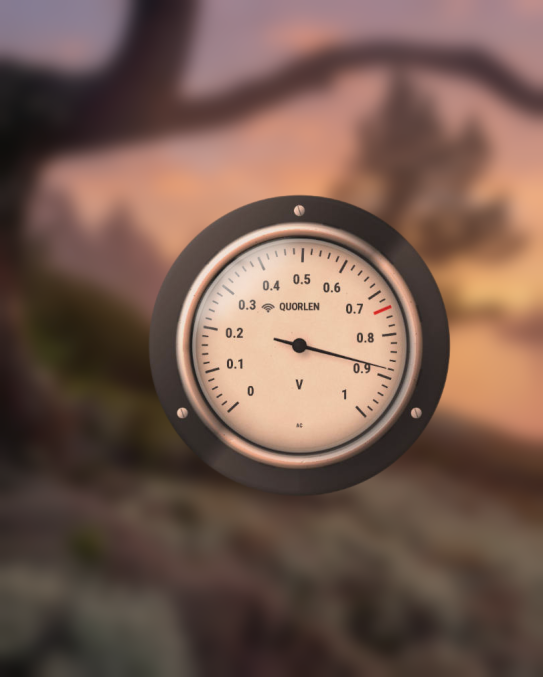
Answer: 0.88
